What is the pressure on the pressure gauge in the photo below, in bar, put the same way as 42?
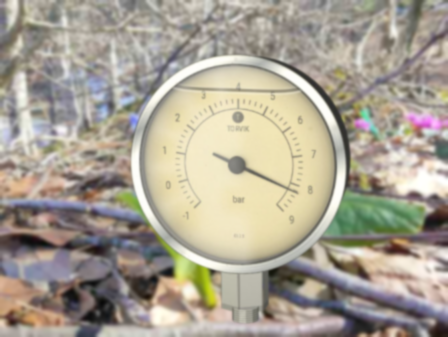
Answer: 8.2
